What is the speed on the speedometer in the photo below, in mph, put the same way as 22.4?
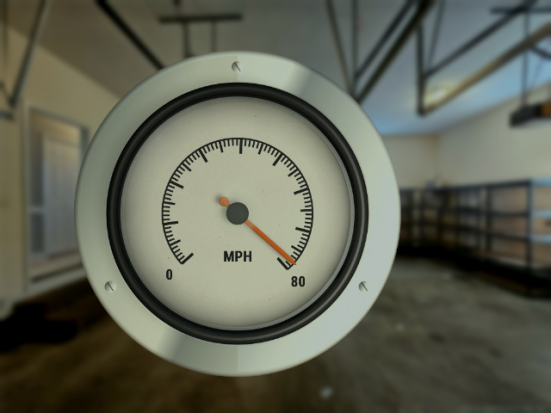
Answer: 78
